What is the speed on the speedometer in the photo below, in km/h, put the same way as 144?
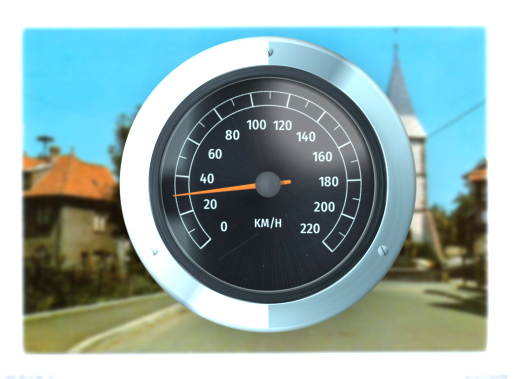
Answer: 30
